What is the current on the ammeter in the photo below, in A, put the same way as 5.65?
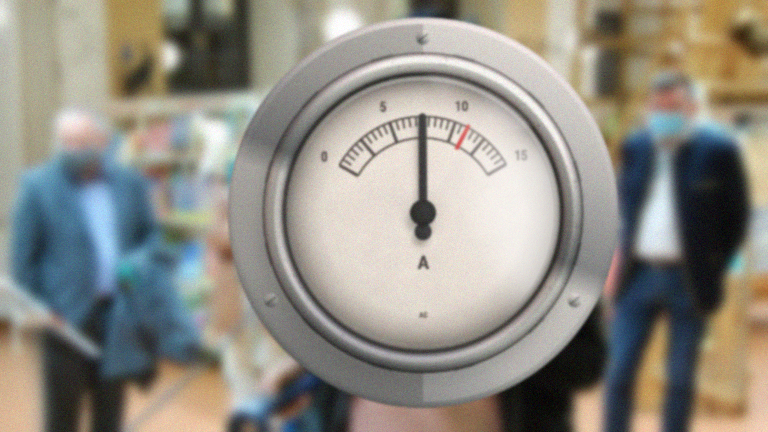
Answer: 7.5
